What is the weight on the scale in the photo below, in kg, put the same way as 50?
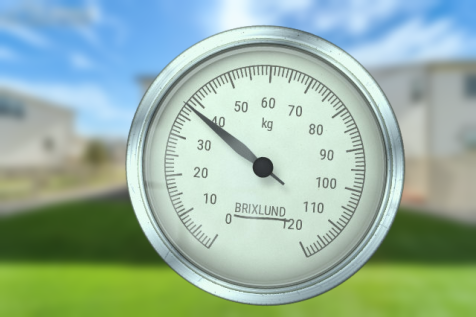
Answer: 38
